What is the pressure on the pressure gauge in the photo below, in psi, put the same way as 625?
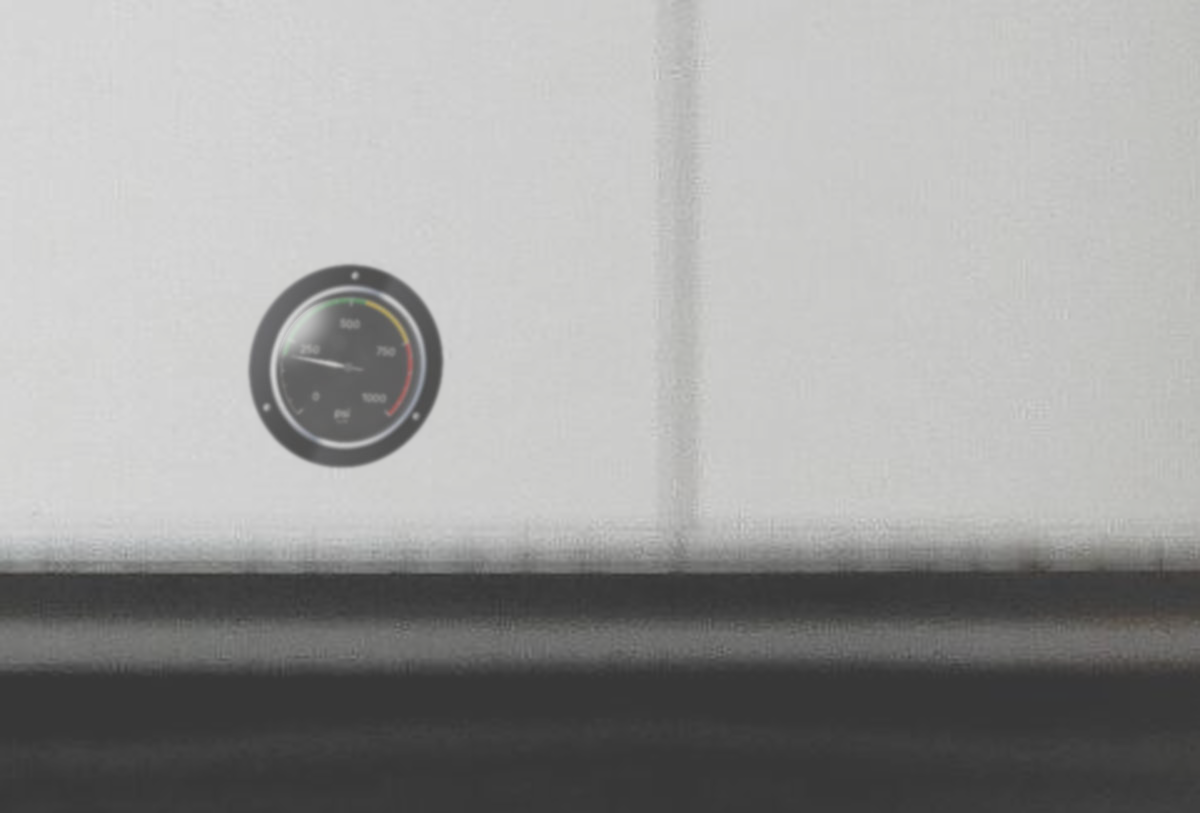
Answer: 200
